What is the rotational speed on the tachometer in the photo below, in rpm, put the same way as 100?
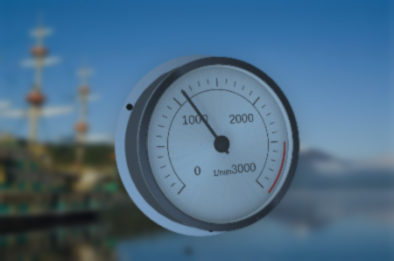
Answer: 1100
